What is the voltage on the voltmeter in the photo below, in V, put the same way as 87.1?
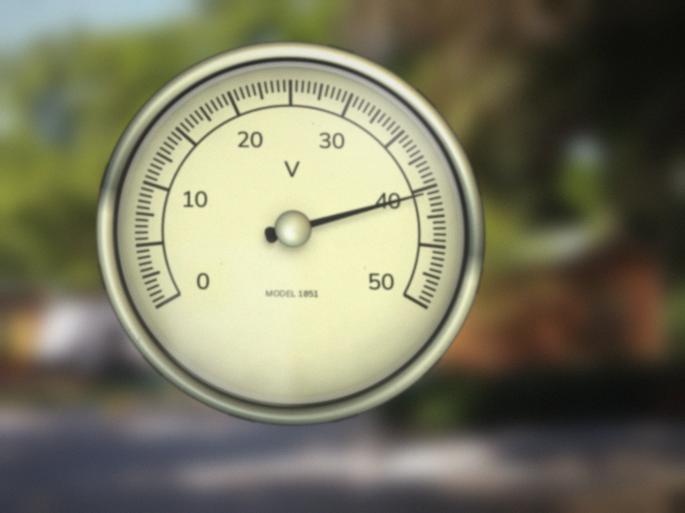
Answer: 40.5
